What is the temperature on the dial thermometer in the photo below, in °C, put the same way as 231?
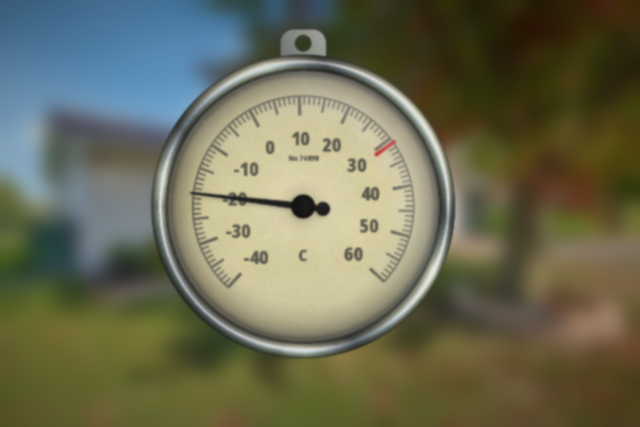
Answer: -20
